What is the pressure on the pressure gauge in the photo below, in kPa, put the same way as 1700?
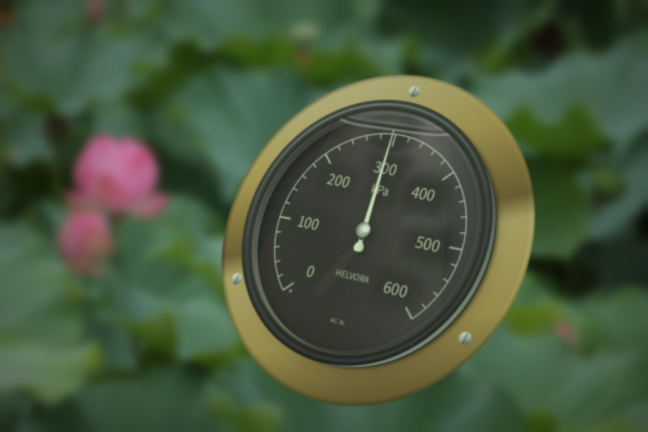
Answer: 300
